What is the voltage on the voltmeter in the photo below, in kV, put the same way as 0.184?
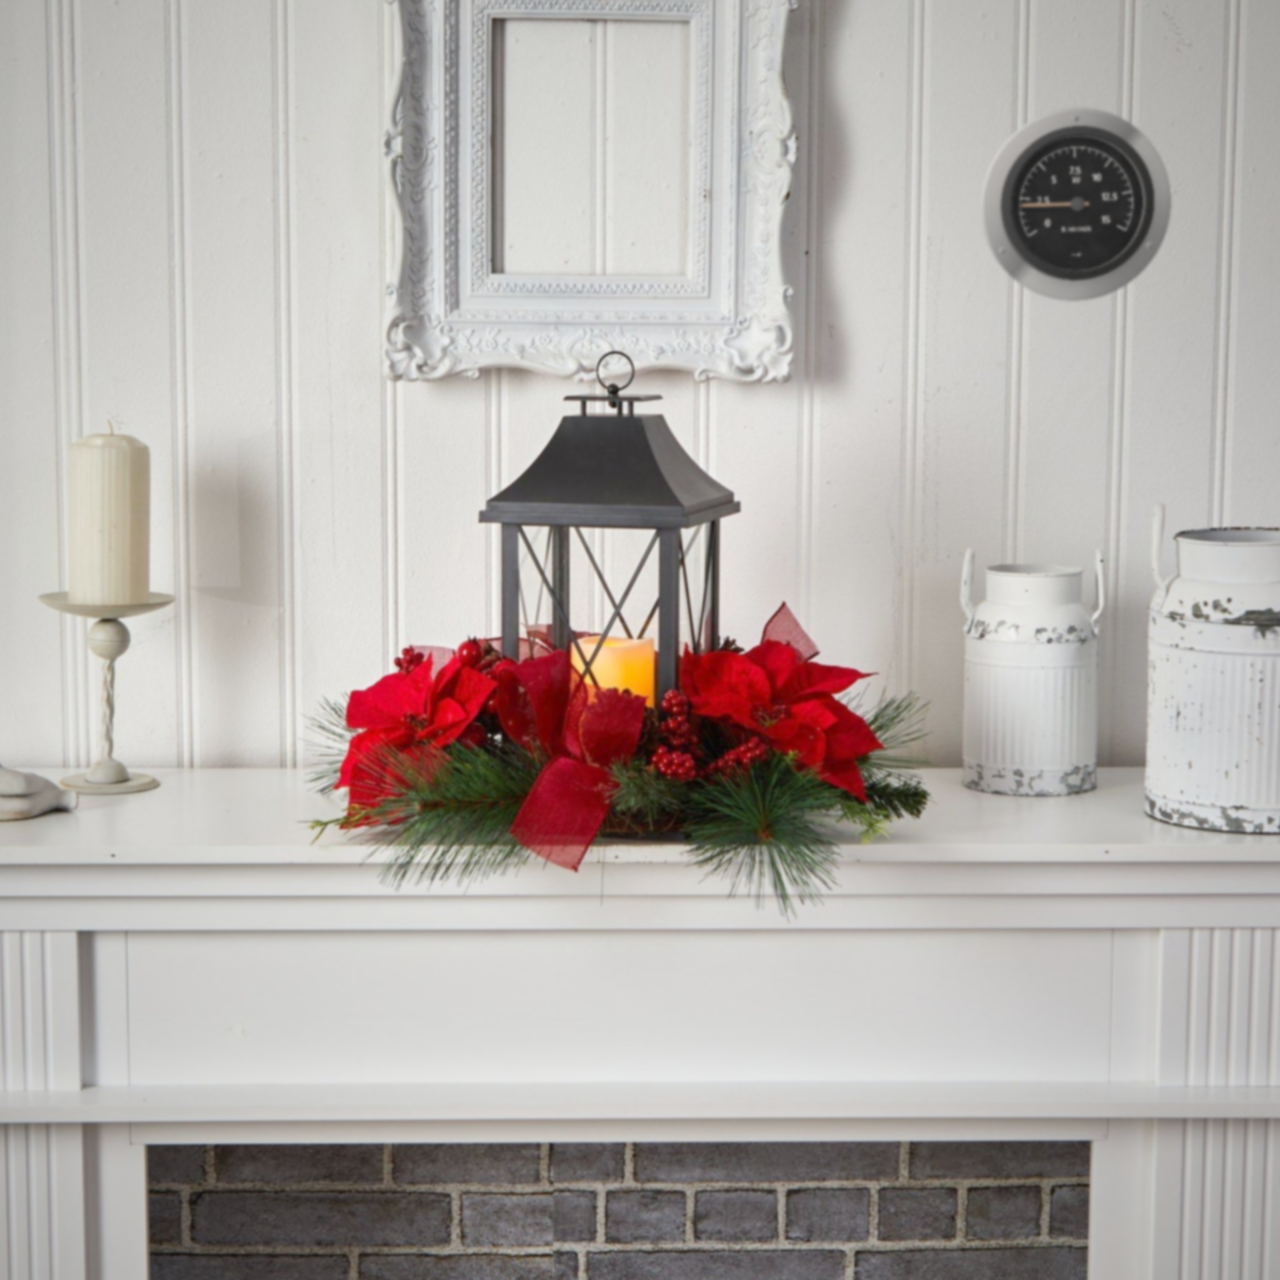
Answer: 2
